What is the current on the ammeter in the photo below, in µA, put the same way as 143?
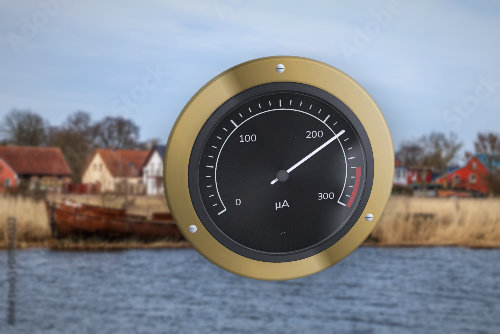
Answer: 220
